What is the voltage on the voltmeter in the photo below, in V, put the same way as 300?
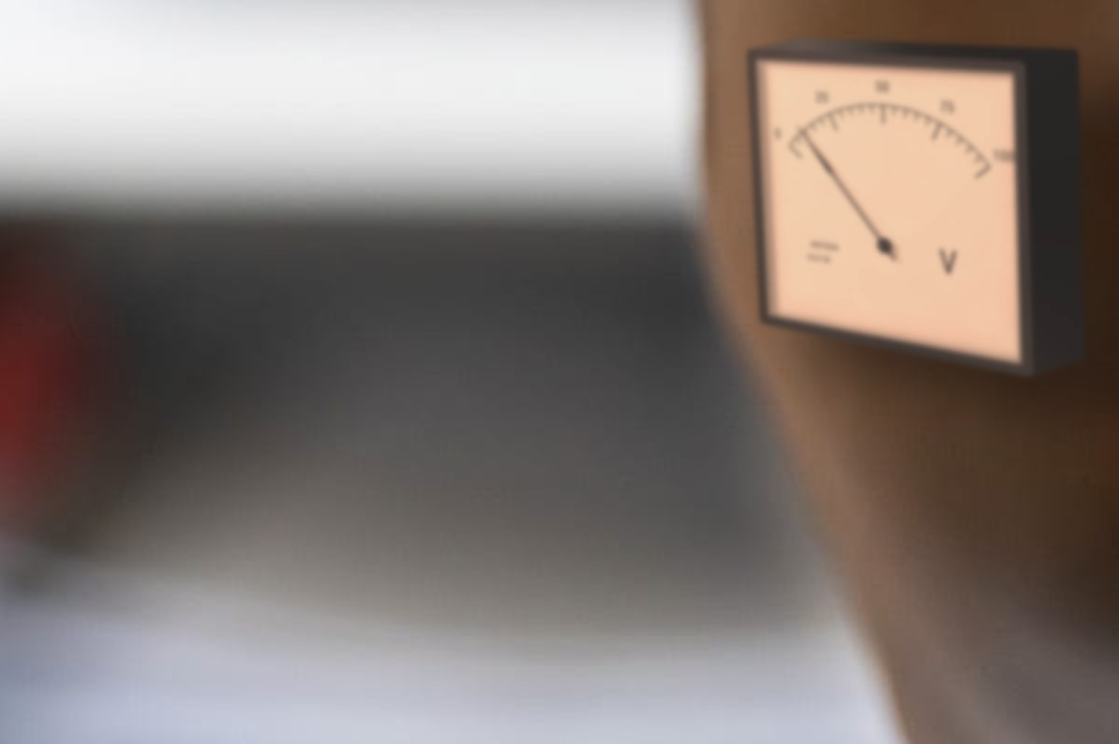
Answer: 10
